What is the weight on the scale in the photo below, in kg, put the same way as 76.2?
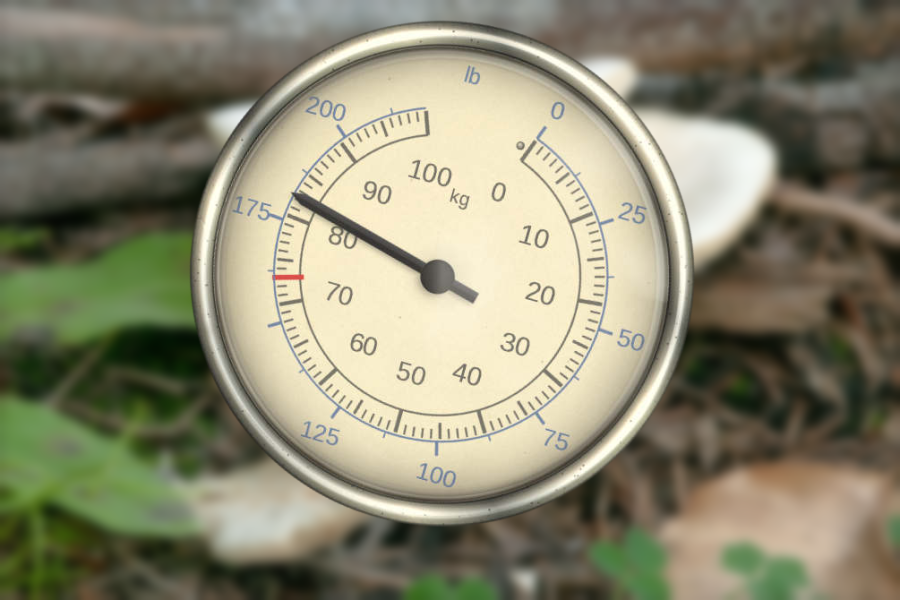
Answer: 82.5
